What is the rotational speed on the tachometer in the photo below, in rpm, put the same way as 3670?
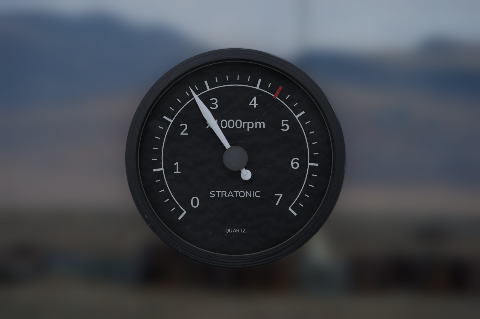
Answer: 2700
